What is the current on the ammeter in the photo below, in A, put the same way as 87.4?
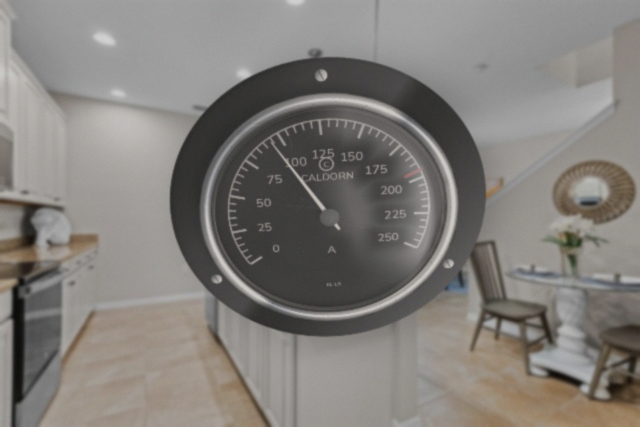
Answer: 95
